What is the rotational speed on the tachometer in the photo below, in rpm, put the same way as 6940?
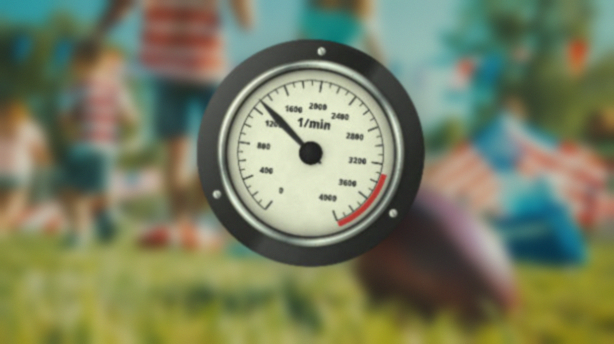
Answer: 1300
